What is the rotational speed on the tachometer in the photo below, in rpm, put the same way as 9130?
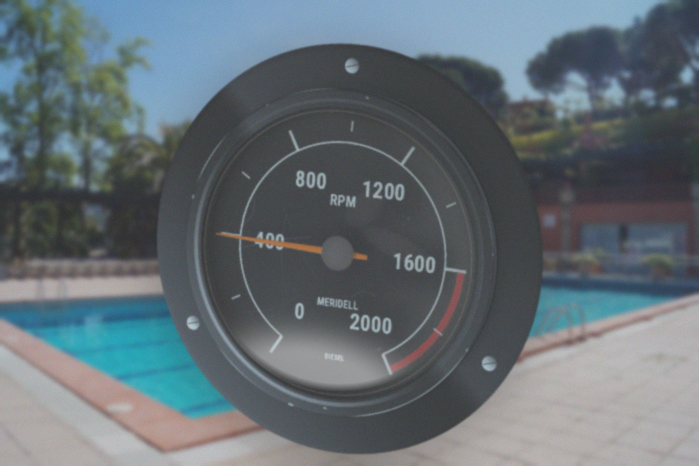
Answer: 400
